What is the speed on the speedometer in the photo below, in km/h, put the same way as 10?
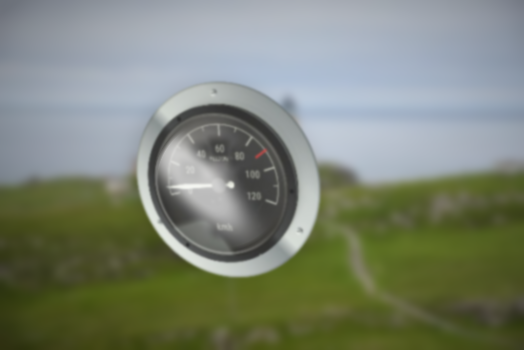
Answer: 5
